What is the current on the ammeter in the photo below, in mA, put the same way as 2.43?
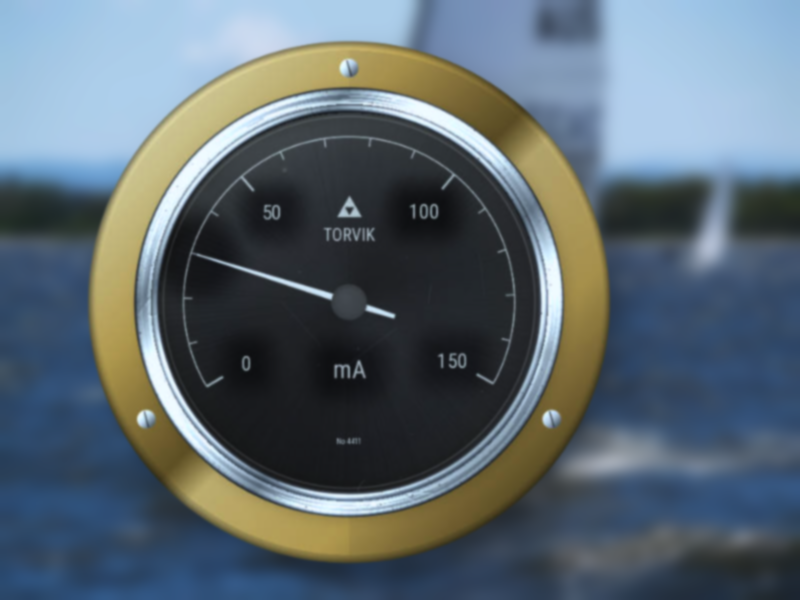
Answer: 30
